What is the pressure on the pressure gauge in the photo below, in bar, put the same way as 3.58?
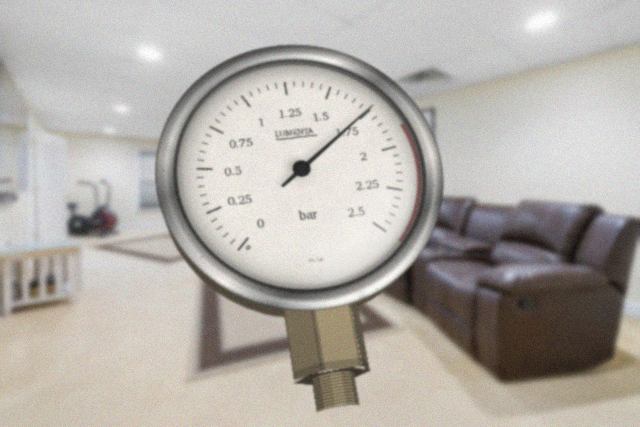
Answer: 1.75
